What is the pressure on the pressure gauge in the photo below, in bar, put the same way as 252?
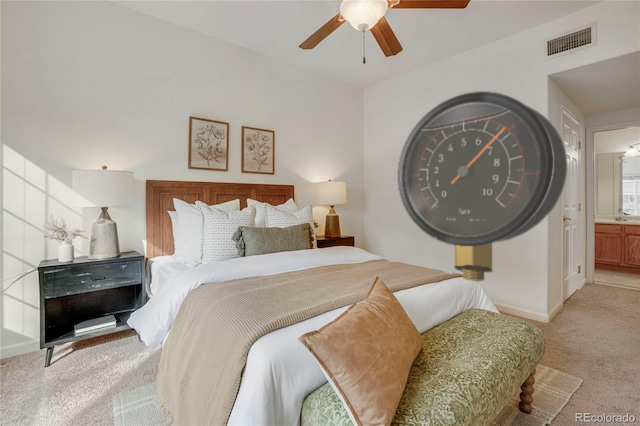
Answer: 6.75
